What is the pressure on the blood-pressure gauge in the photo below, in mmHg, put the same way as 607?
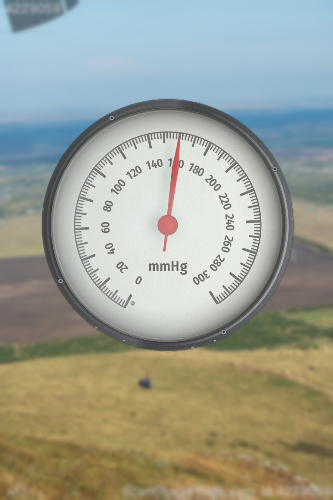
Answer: 160
